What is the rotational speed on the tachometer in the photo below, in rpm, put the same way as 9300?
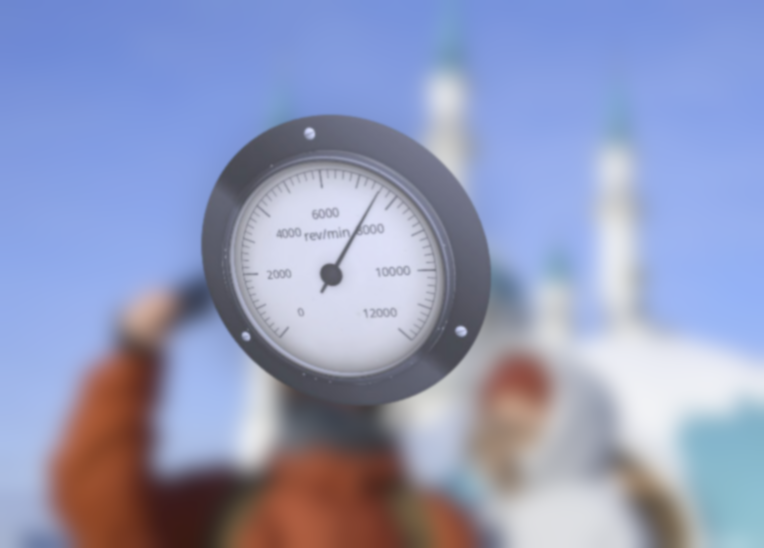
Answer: 7600
